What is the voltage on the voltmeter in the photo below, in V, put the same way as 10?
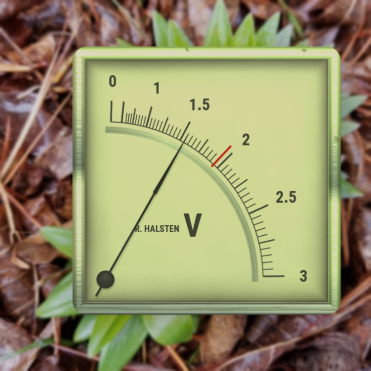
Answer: 1.55
